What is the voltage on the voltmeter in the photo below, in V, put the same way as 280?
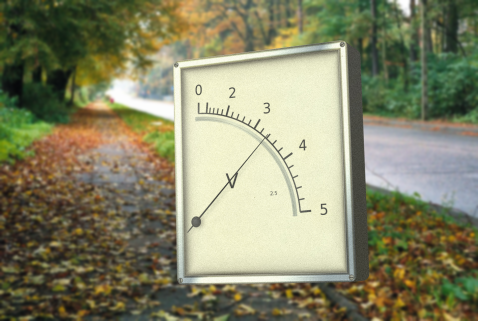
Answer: 3.4
